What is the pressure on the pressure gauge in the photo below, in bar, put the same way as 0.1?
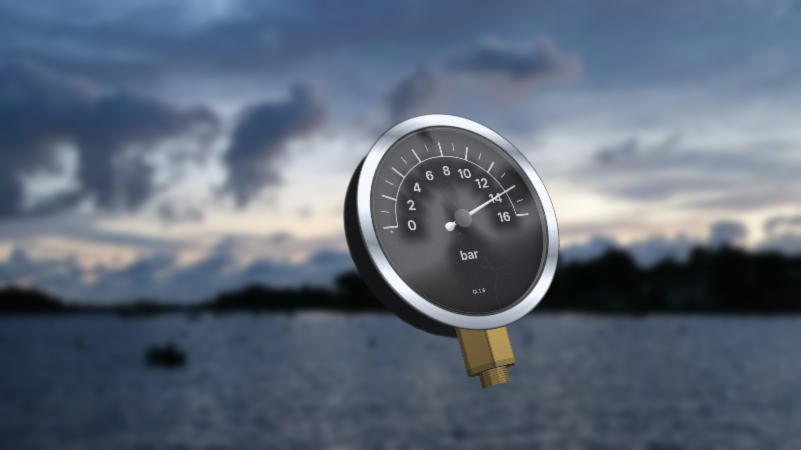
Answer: 14
